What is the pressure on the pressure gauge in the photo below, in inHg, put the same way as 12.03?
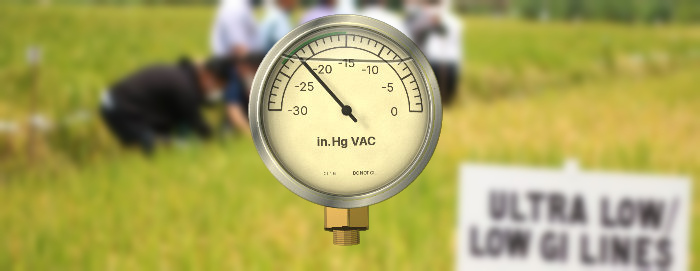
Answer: -22
